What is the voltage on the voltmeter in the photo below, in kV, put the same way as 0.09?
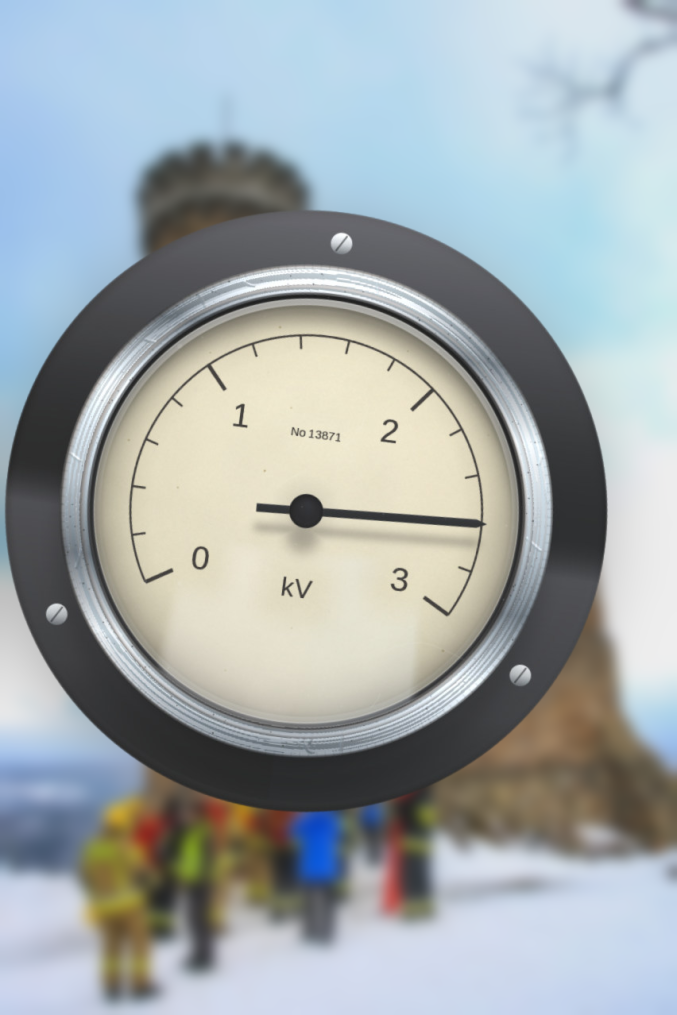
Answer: 2.6
